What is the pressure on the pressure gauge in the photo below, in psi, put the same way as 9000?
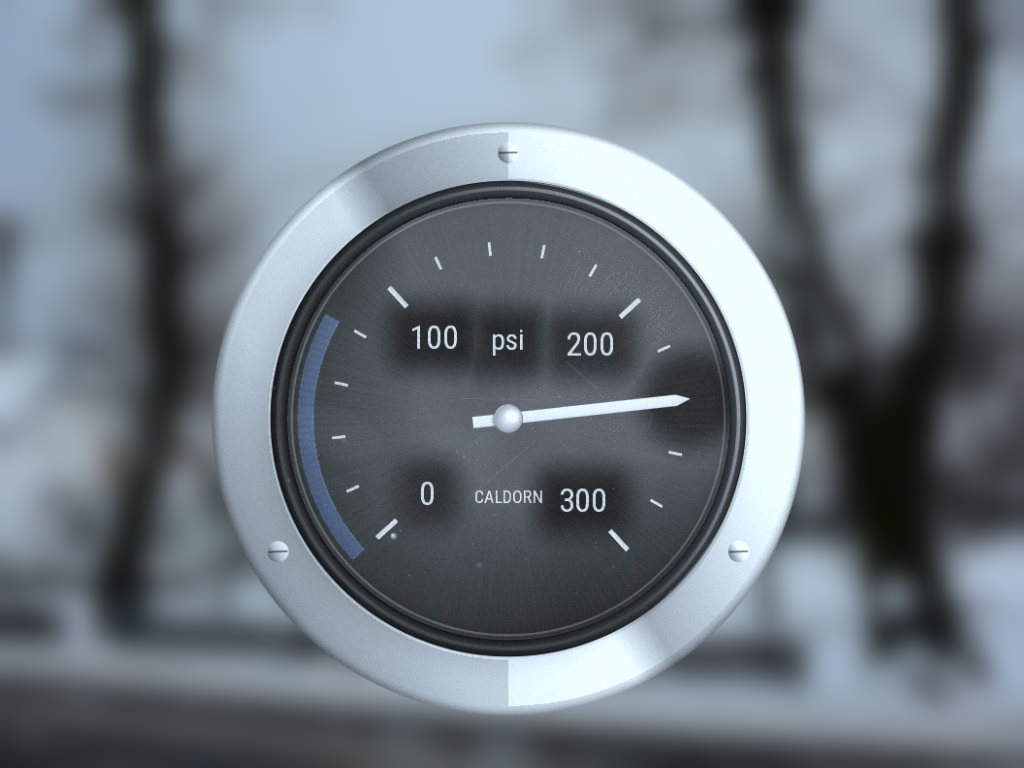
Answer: 240
